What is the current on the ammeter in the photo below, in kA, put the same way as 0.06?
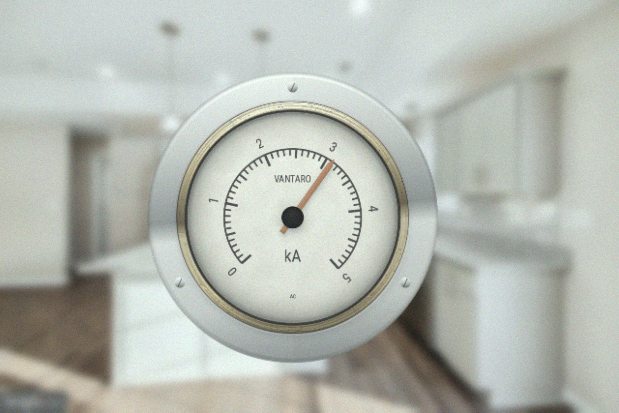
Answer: 3.1
